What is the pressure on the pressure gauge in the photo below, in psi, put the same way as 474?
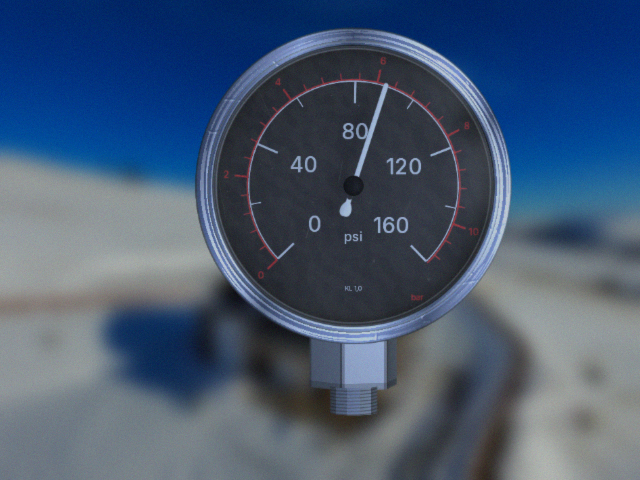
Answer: 90
